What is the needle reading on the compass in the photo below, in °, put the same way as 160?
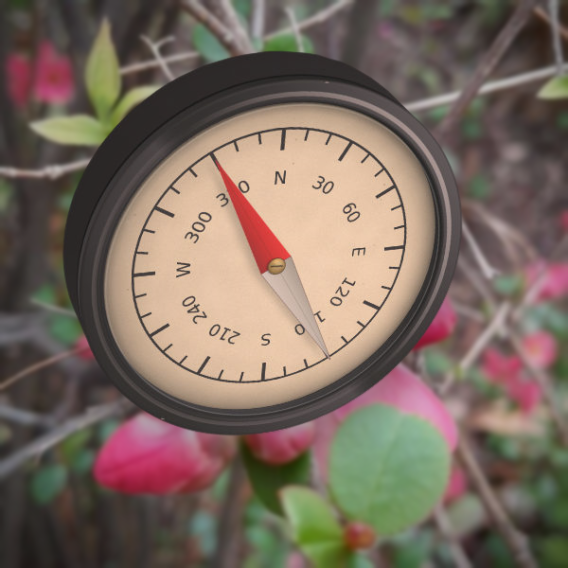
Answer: 330
